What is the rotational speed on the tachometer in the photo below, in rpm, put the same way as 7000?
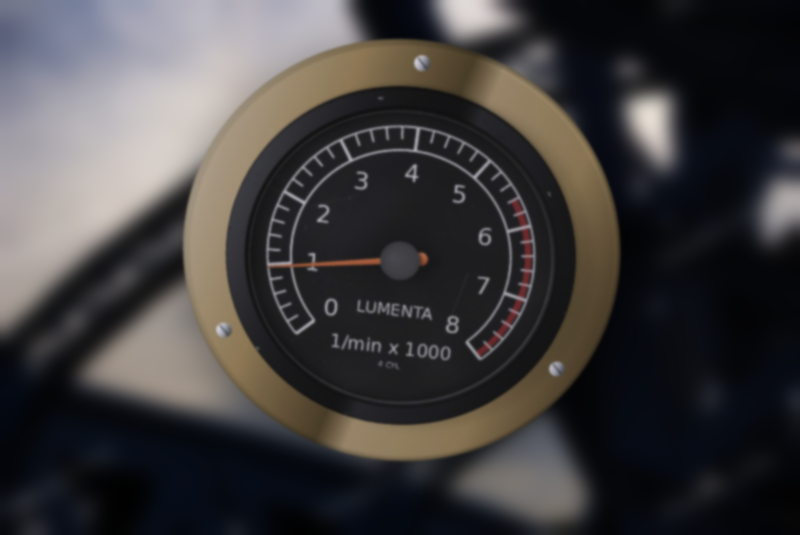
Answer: 1000
